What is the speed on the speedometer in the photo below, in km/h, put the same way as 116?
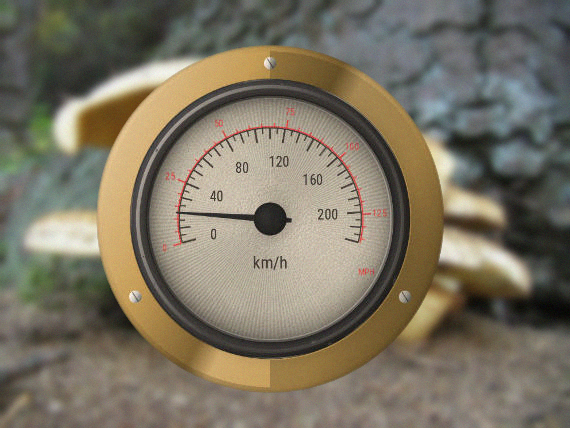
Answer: 20
